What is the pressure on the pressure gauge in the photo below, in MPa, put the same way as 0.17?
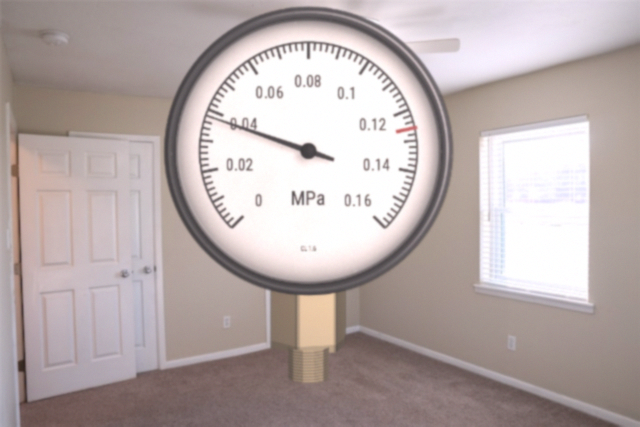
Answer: 0.038
